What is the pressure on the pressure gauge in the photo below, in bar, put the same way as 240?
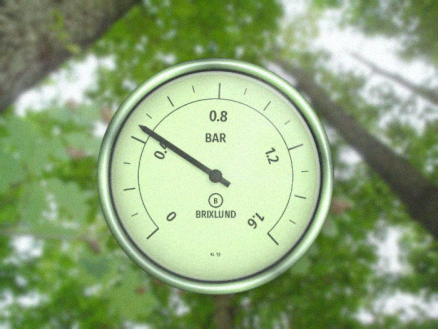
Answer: 0.45
